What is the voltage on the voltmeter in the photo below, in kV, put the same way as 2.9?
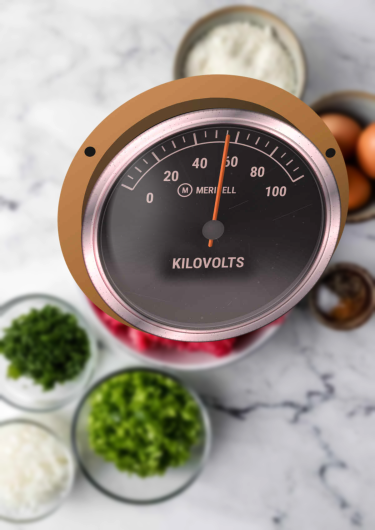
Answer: 55
